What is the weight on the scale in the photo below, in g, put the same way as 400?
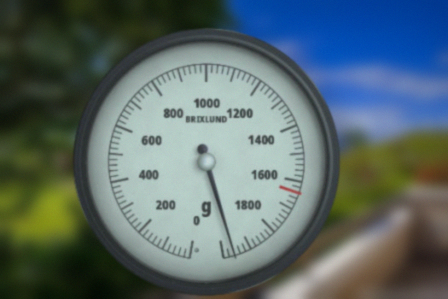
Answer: 1960
